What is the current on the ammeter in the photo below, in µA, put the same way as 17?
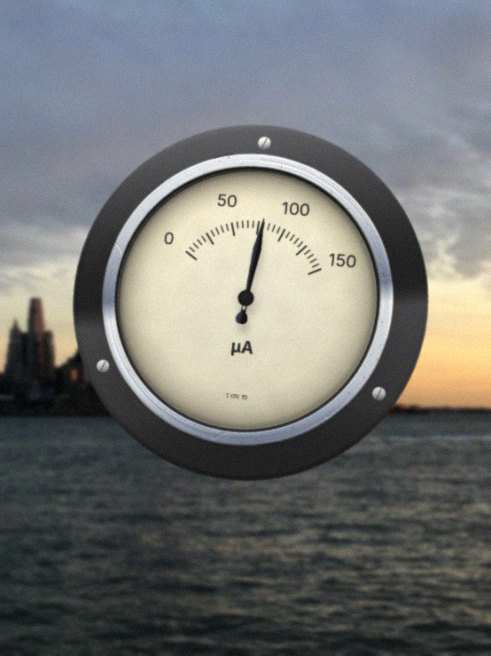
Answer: 80
